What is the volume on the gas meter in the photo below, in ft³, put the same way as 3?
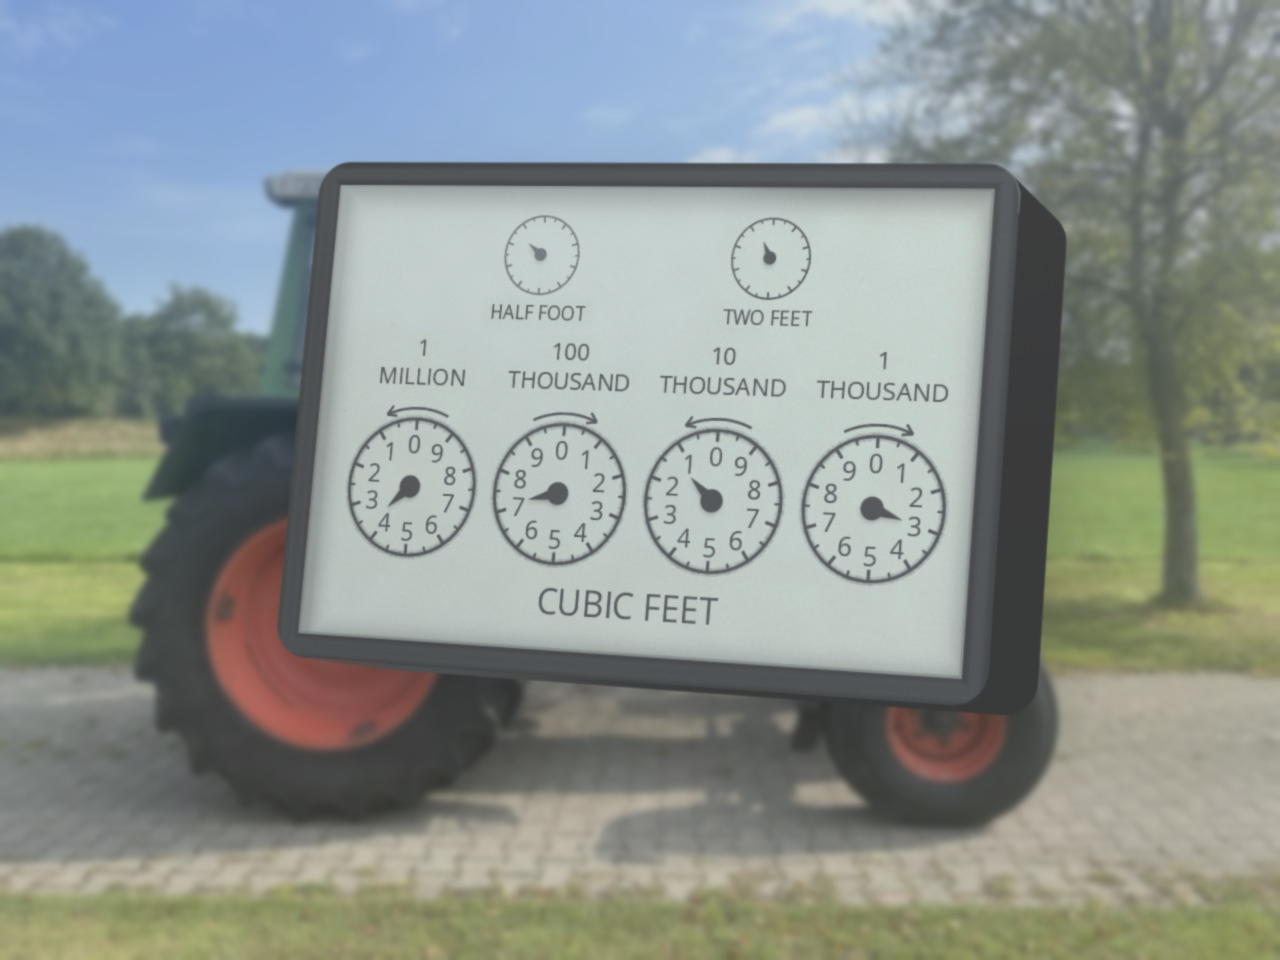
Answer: 371300
